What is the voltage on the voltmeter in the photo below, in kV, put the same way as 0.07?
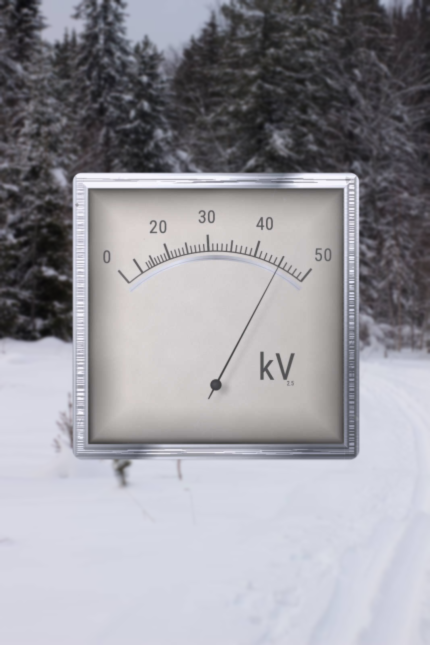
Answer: 45
